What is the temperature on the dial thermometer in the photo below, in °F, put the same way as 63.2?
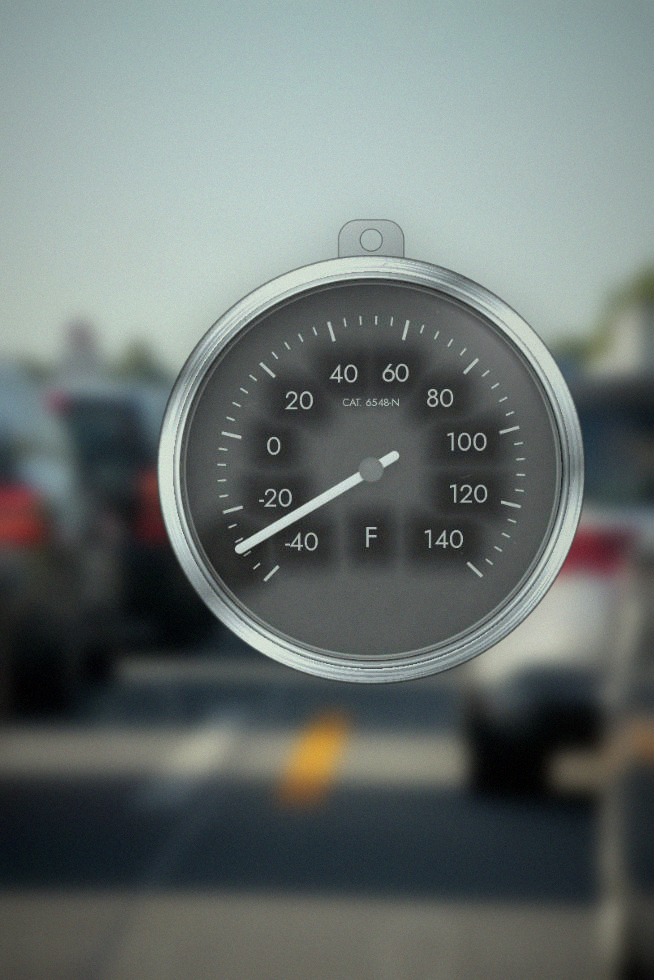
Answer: -30
